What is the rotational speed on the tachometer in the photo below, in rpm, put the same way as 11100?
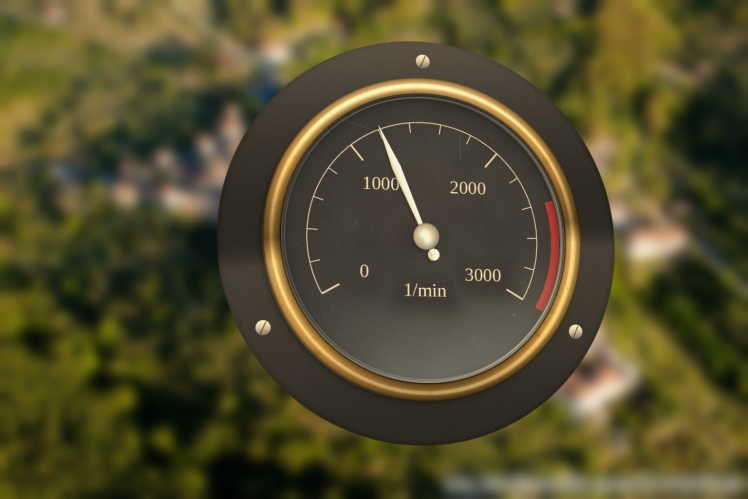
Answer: 1200
